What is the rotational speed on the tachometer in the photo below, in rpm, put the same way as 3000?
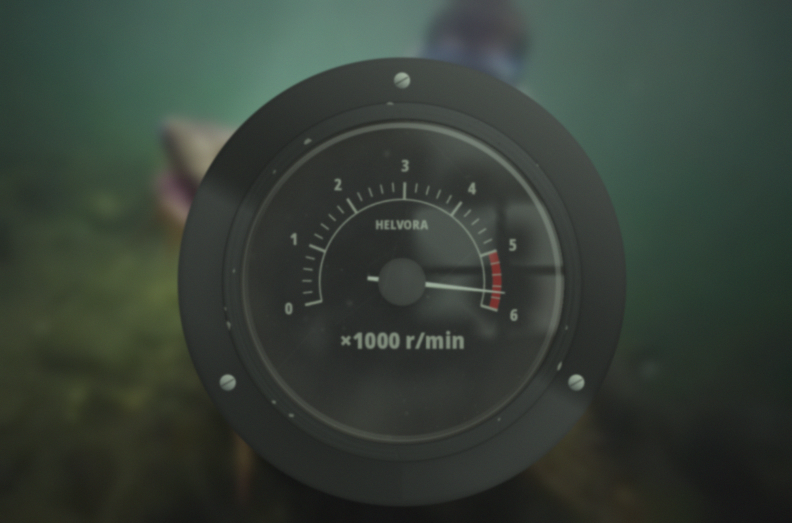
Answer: 5700
